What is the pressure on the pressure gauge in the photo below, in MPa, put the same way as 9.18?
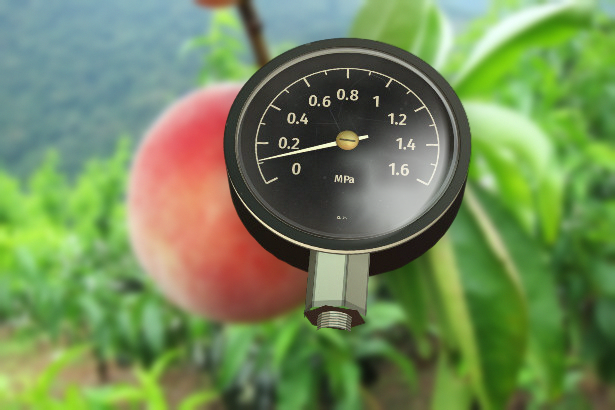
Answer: 0.1
